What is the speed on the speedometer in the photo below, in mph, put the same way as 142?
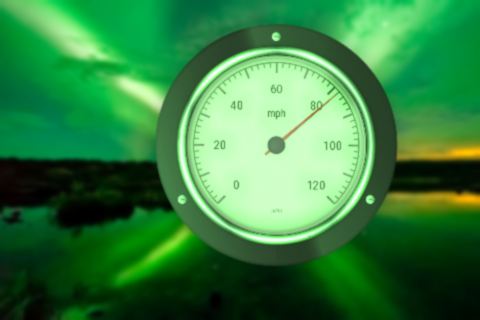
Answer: 82
